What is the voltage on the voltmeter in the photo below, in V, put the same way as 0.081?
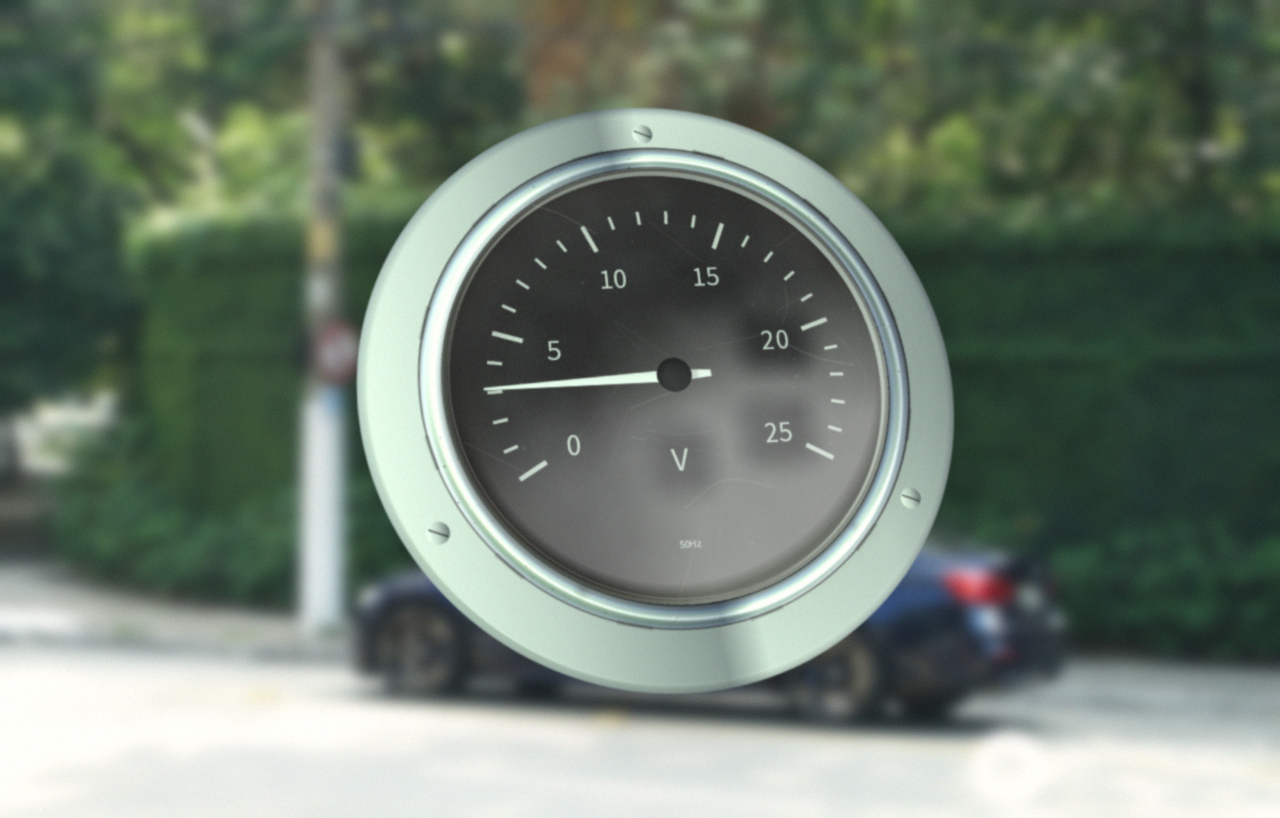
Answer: 3
